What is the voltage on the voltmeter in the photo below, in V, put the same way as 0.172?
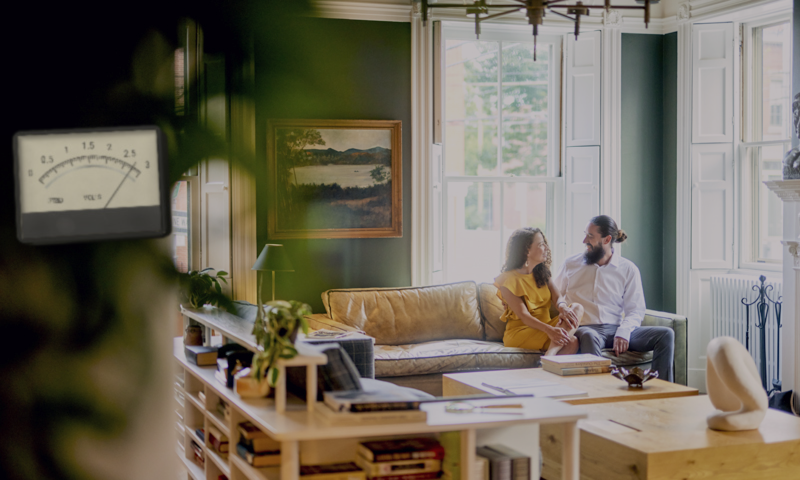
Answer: 2.75
